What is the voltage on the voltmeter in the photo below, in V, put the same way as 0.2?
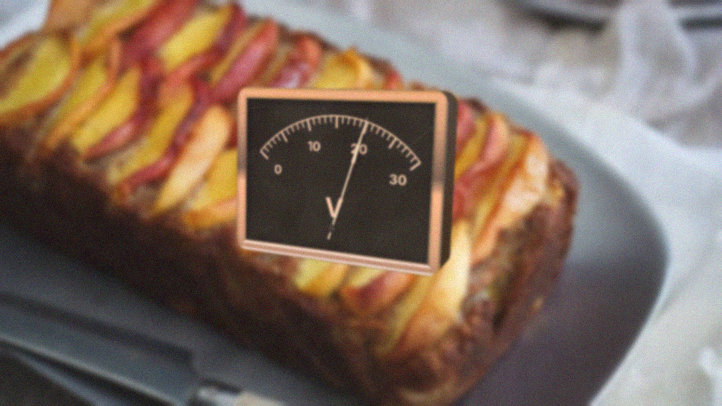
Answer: 20
